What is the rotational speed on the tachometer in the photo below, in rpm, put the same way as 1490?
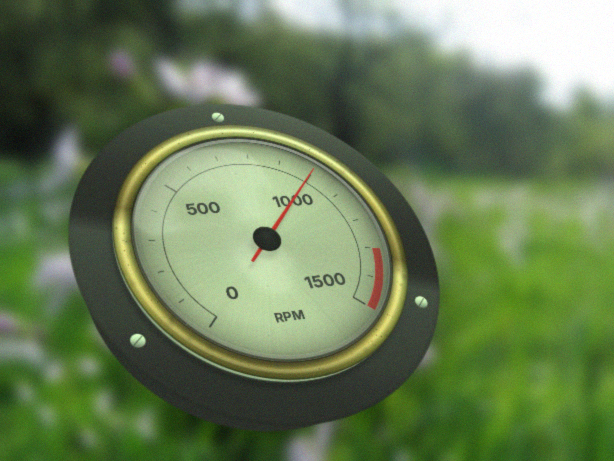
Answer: 1000
